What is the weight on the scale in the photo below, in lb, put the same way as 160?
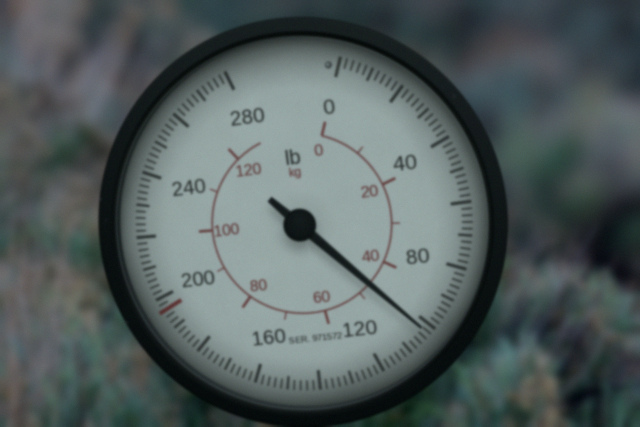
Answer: 102
